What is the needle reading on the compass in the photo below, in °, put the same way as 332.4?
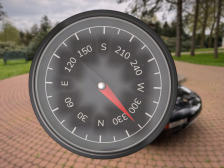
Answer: 315
